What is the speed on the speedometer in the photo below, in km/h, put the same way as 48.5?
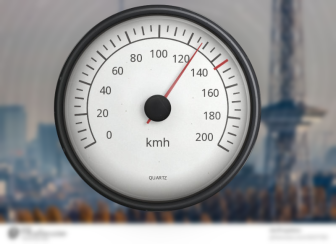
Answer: 127.5
